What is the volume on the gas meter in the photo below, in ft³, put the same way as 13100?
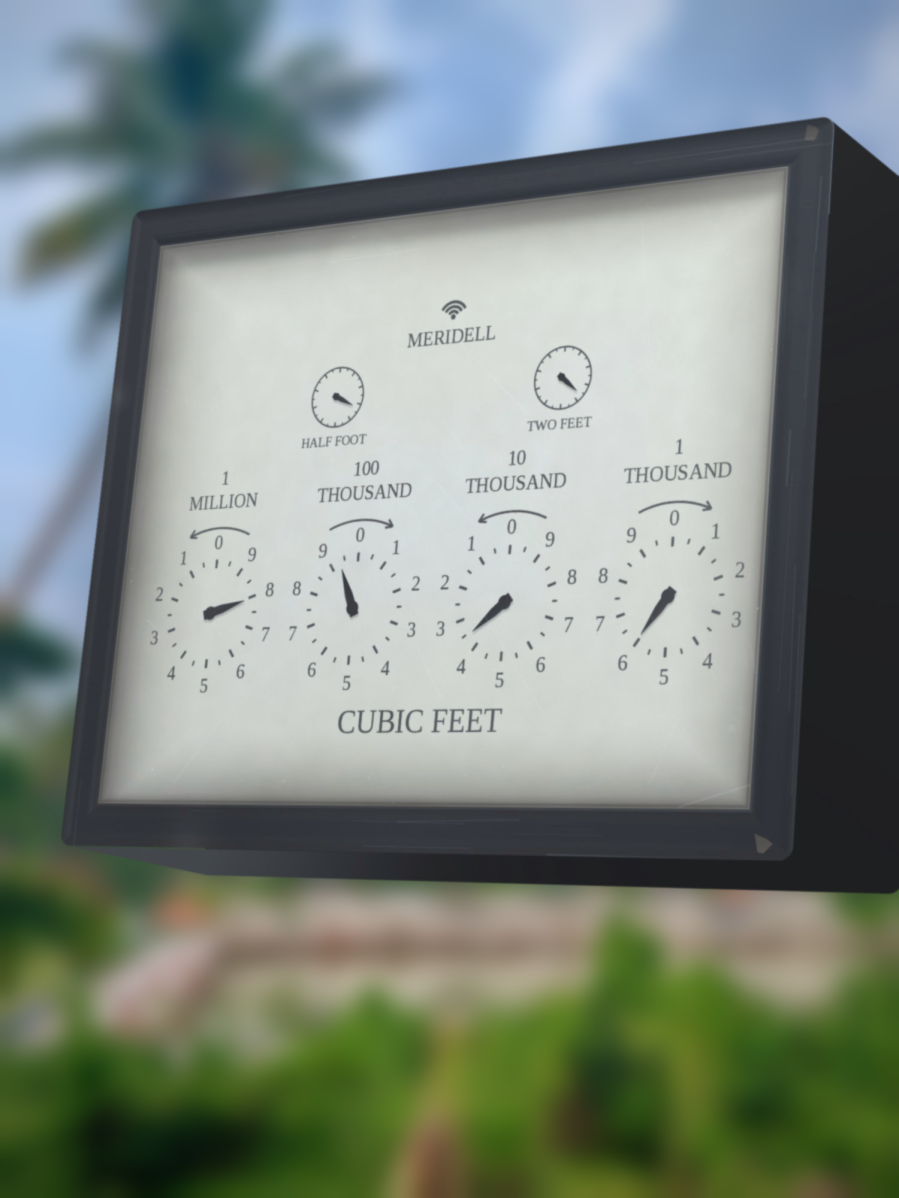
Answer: 793600
